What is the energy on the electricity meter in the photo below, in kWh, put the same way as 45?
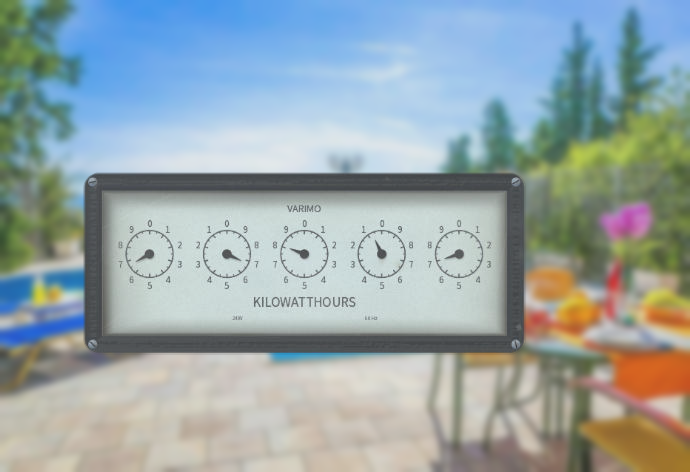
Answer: 66807
